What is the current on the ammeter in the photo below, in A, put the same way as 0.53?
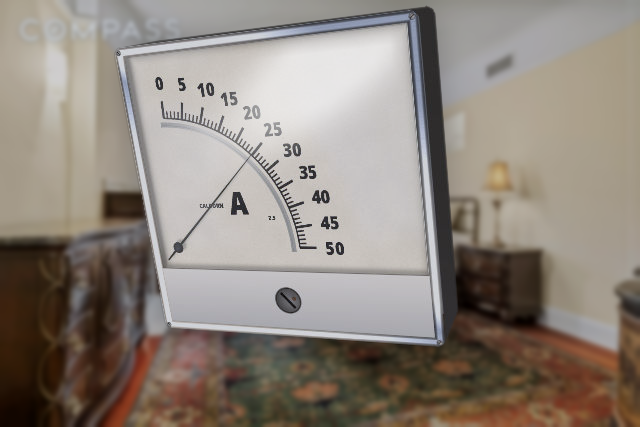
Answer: 25
